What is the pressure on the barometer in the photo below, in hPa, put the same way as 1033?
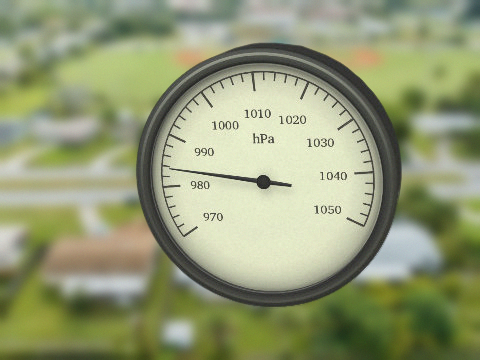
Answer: 984
